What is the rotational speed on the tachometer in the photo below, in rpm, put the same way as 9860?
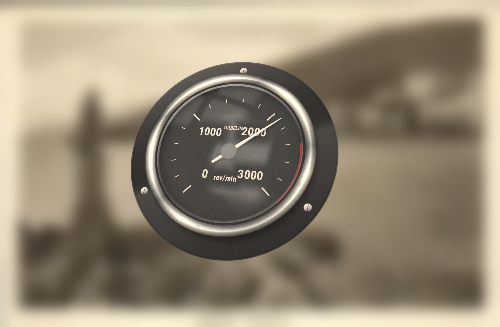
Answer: 2100
